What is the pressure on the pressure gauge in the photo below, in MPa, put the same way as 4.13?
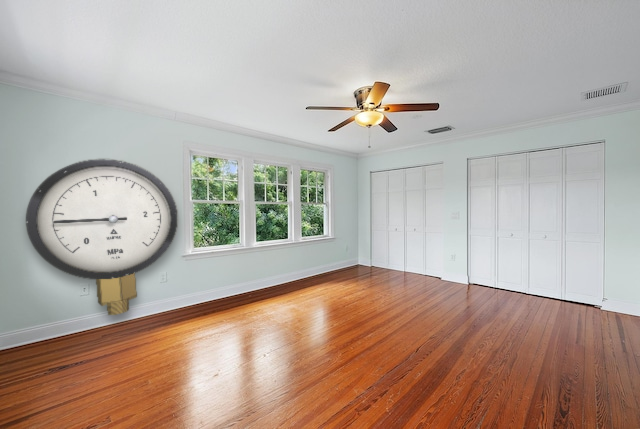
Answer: 0.4
